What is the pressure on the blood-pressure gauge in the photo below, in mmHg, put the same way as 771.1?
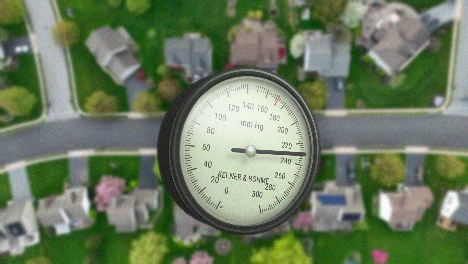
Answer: 230
